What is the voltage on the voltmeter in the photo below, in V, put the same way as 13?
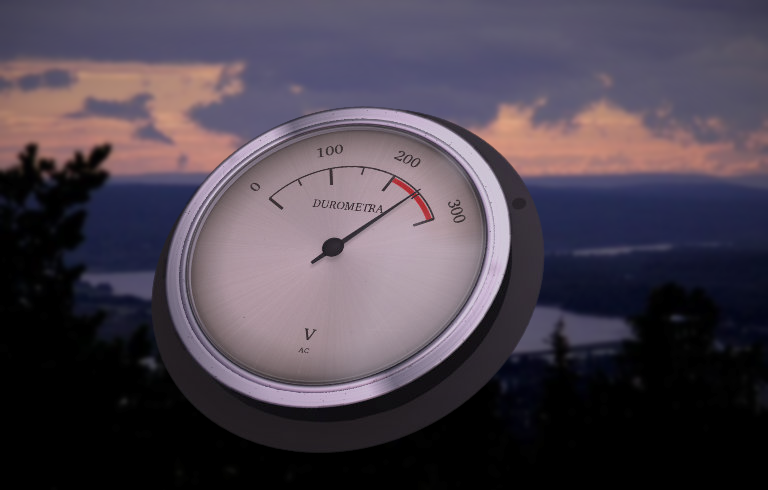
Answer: 250
